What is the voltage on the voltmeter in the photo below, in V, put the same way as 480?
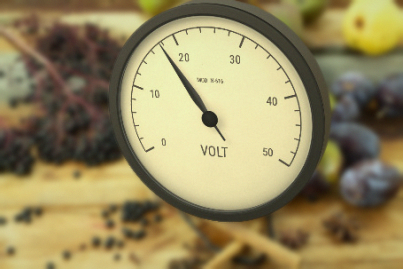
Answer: 18
